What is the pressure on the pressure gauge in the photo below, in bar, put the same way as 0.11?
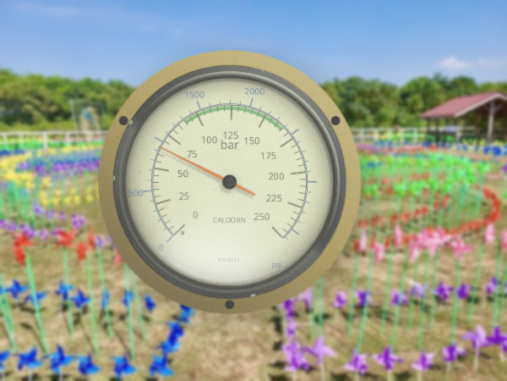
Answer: 65
